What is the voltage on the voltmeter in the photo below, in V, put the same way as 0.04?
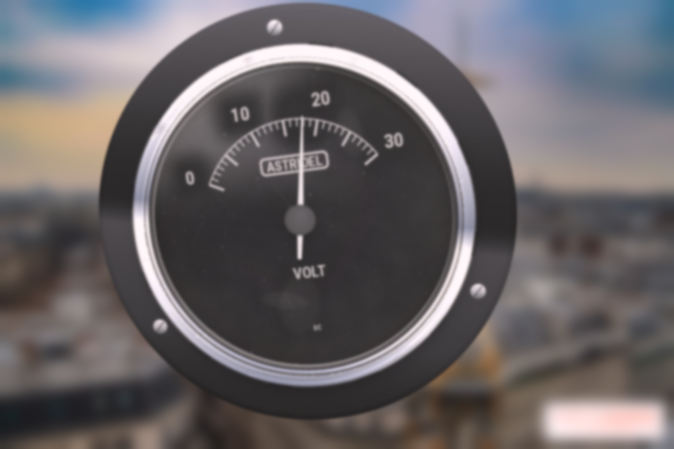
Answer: 18
